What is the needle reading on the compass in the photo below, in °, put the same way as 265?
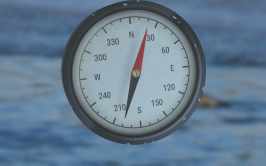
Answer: 20
